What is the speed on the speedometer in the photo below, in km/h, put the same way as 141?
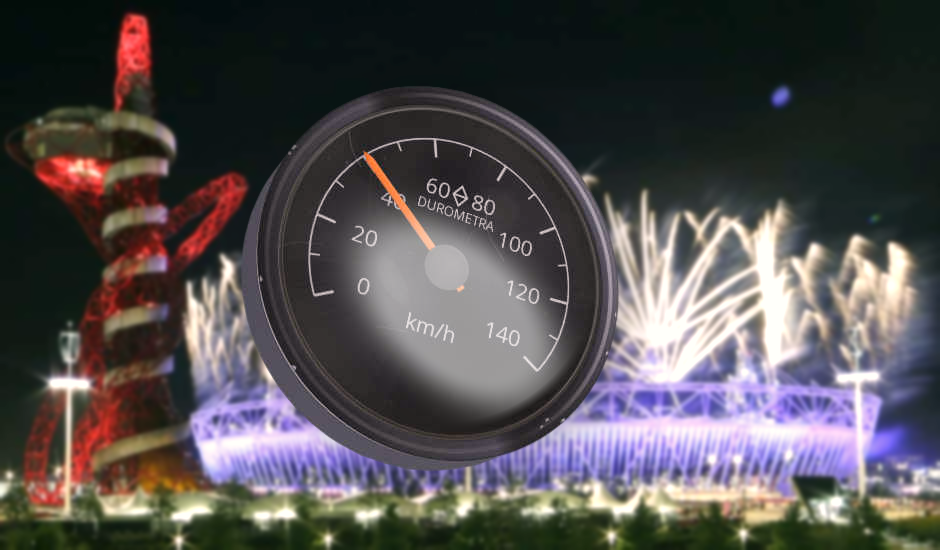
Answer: 40
